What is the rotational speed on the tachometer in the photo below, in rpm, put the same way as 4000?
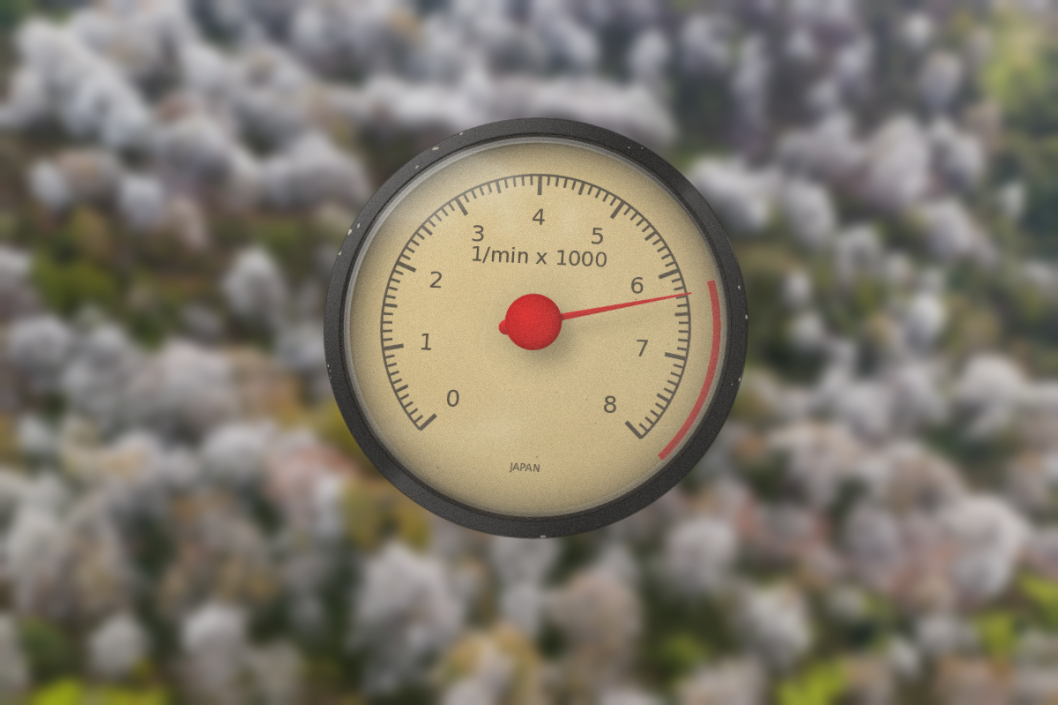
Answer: 6300
